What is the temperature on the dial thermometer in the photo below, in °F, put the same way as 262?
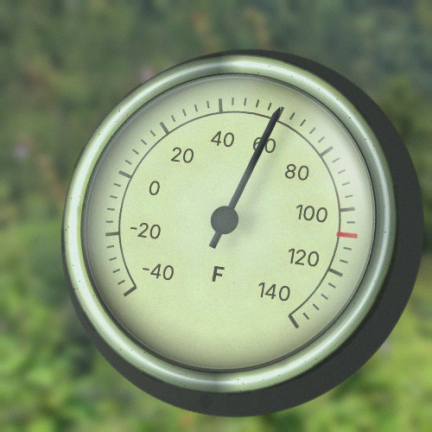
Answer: 60
